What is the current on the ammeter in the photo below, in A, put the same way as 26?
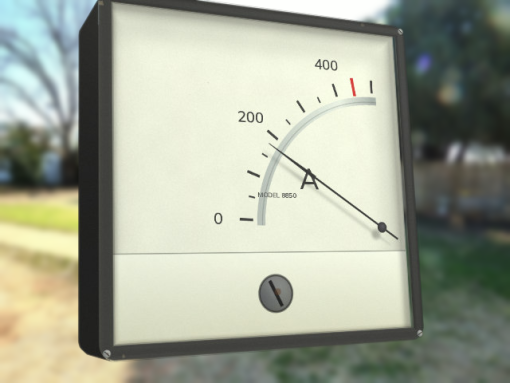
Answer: 175
